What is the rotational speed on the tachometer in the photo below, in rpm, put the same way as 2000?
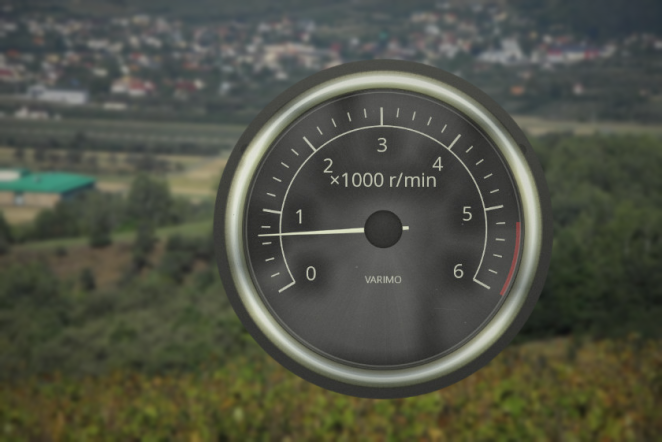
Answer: 700
